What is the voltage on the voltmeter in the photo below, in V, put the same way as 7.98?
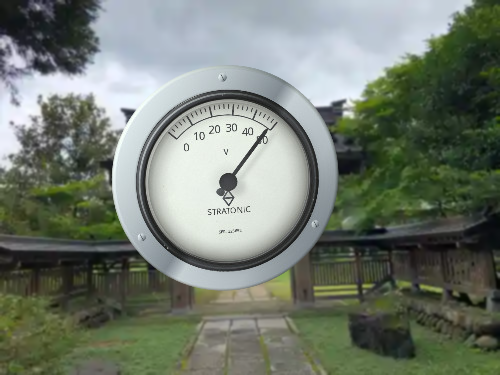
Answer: 48
